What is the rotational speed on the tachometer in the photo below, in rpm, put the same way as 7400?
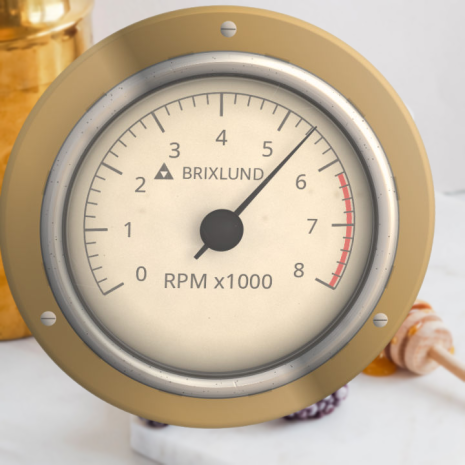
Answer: 5400
